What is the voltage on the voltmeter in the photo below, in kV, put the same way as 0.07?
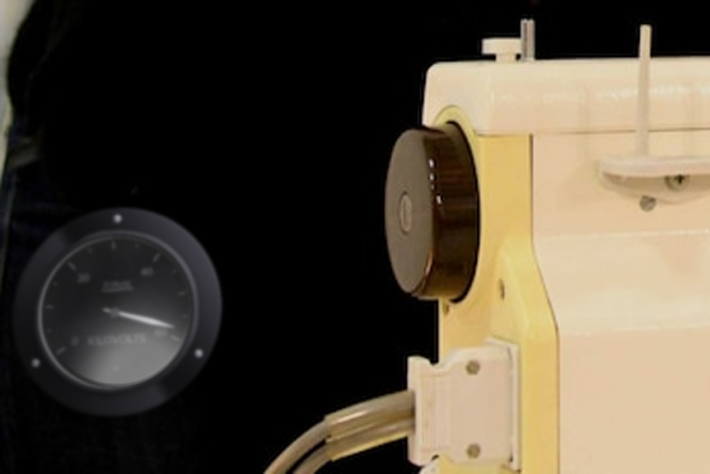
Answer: 57.5
